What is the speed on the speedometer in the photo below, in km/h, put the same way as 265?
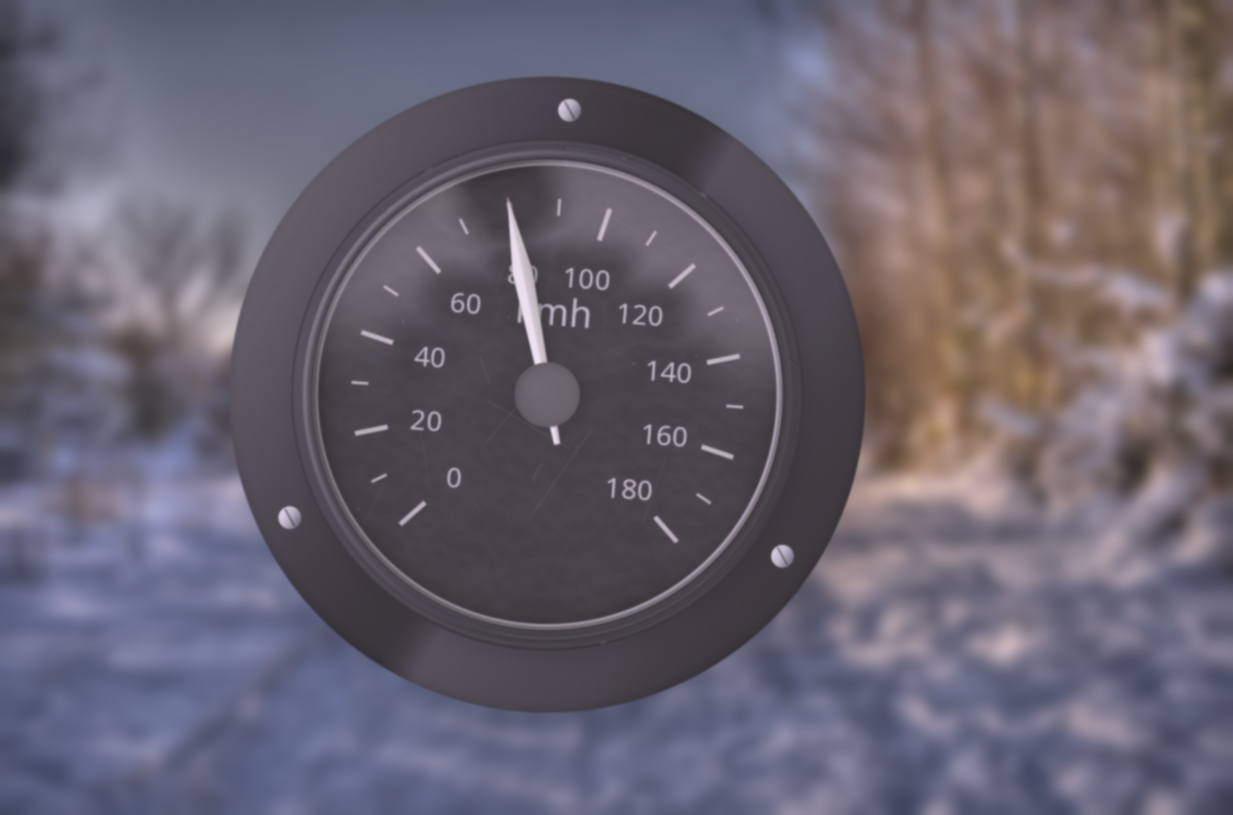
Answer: 80
